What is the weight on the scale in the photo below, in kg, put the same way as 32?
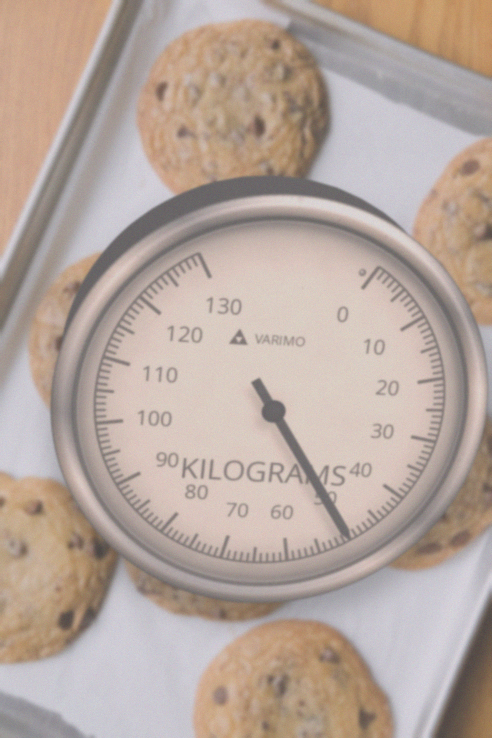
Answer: 50
